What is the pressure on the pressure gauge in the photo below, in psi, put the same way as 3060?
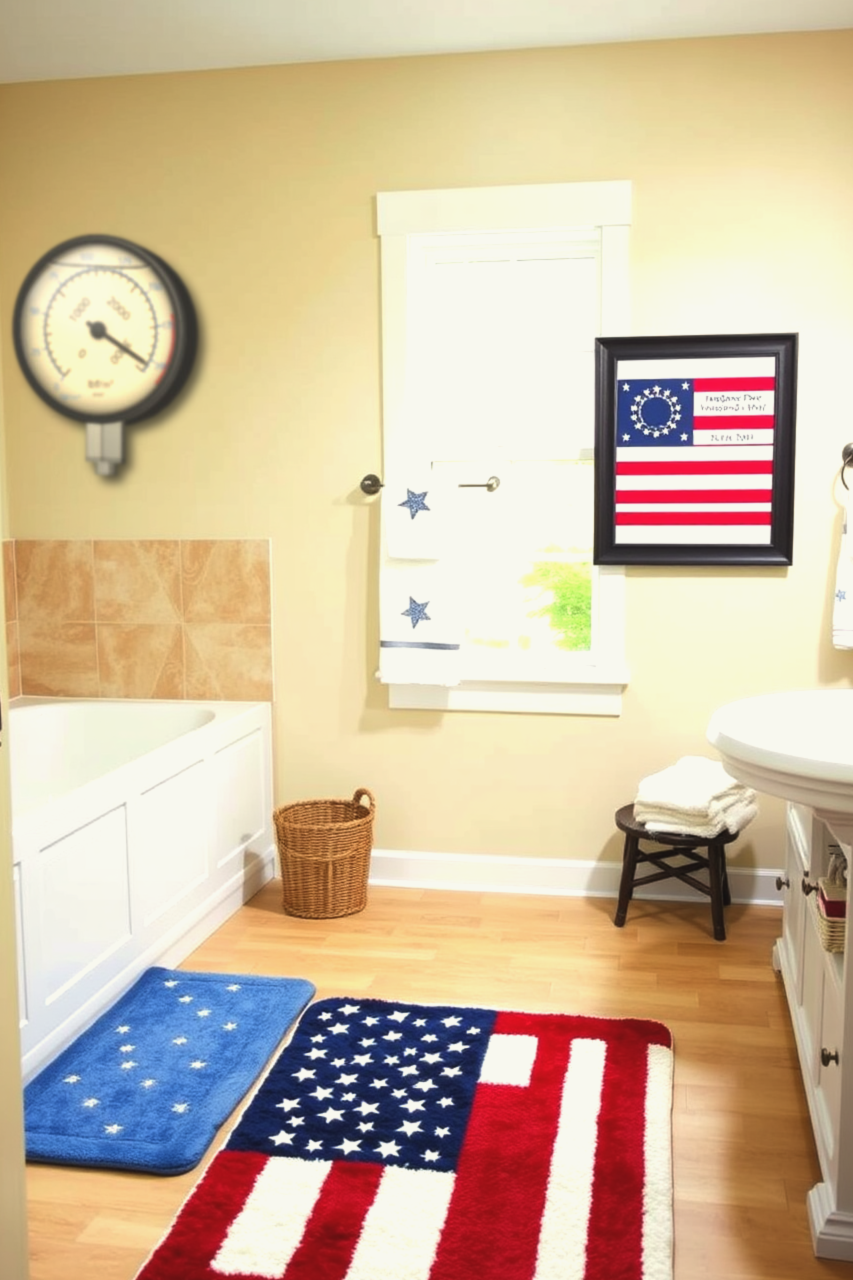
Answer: 2900
